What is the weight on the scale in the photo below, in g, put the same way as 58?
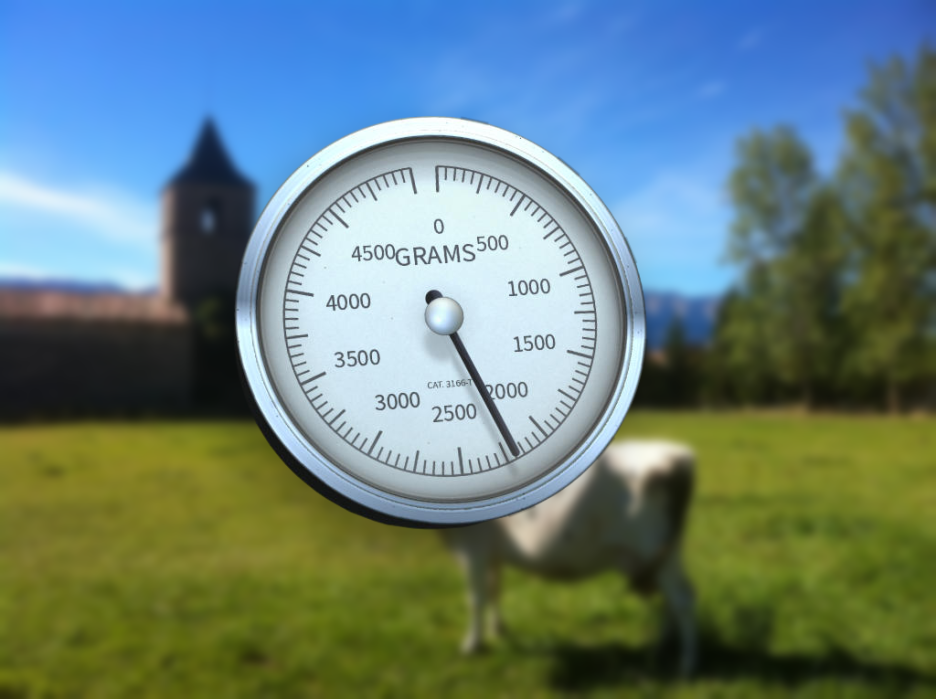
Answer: 2200
